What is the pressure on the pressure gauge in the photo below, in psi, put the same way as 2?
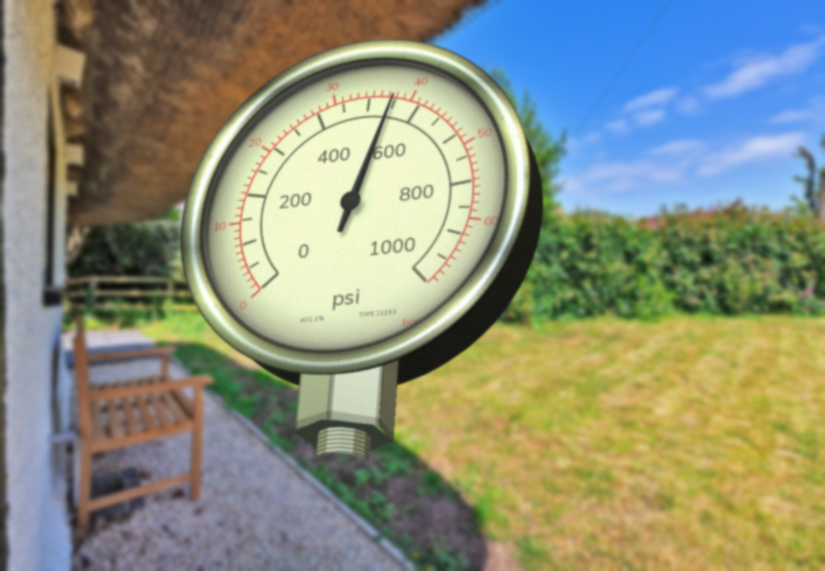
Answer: 550
